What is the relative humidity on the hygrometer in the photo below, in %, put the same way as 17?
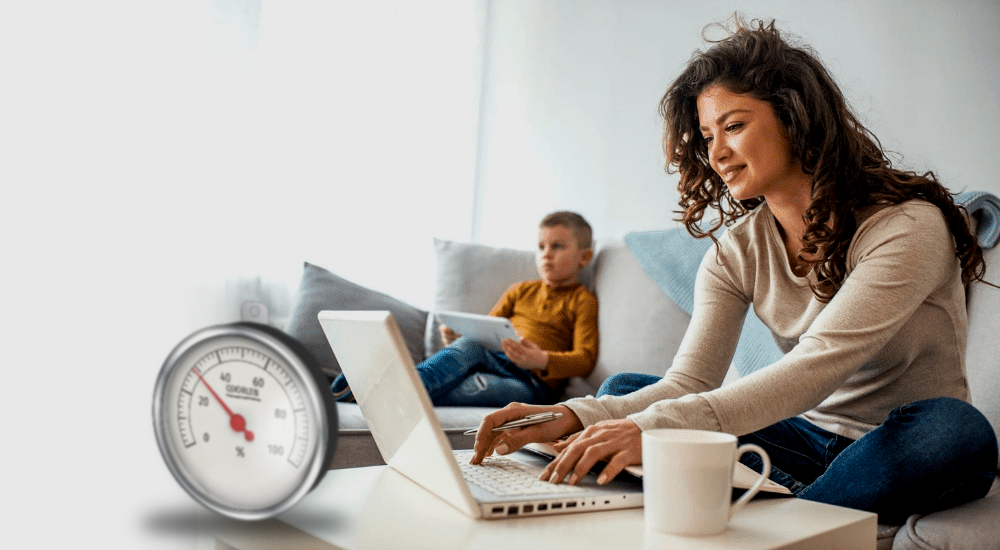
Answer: 30
